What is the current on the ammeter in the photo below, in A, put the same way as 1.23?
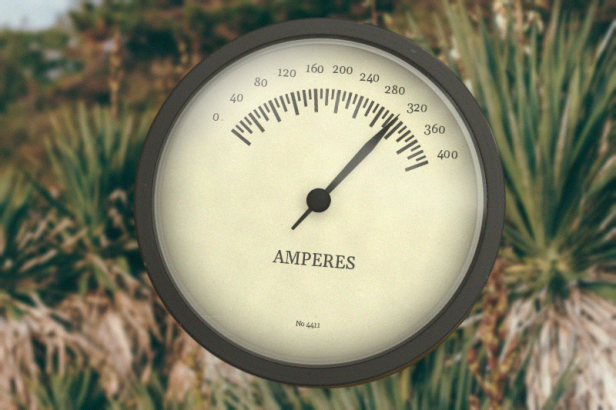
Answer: 310
